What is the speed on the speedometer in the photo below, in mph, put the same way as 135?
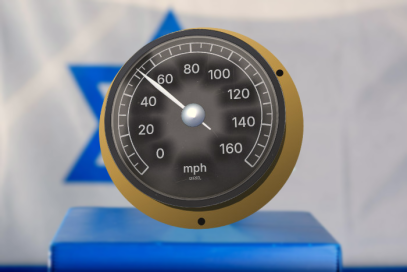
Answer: 52.5
